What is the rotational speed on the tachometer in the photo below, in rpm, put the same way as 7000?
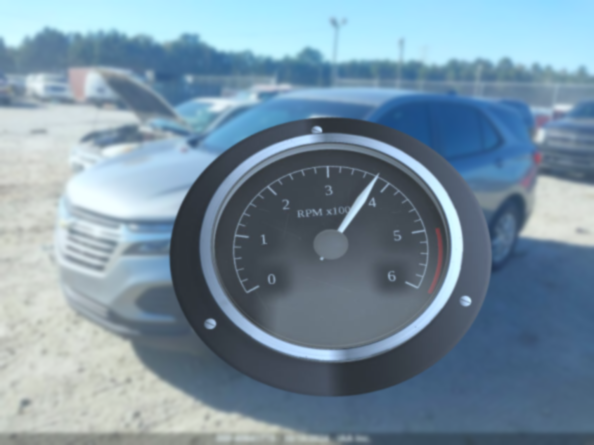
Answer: 3800
